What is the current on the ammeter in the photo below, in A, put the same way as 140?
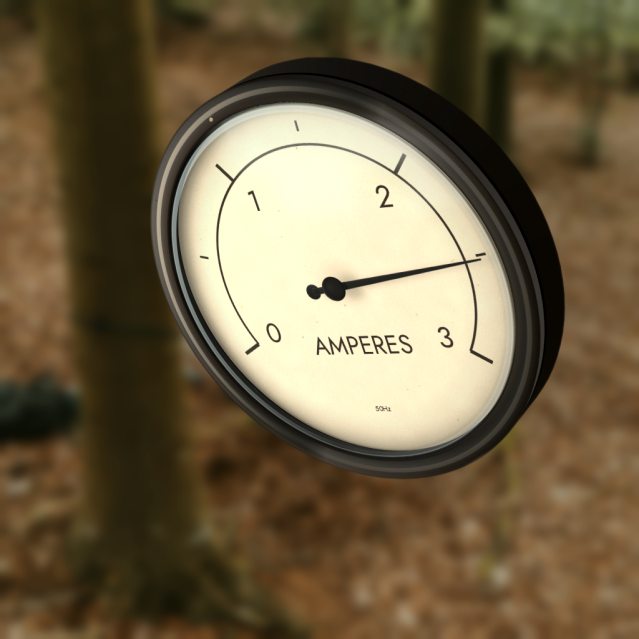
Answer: 2.5
